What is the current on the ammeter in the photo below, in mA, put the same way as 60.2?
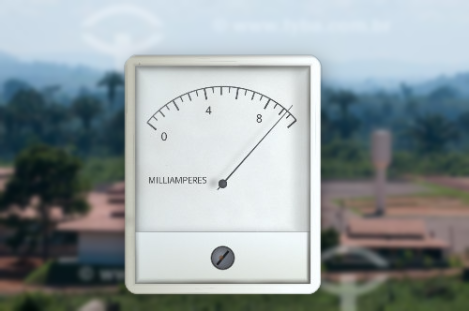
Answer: 9.25
